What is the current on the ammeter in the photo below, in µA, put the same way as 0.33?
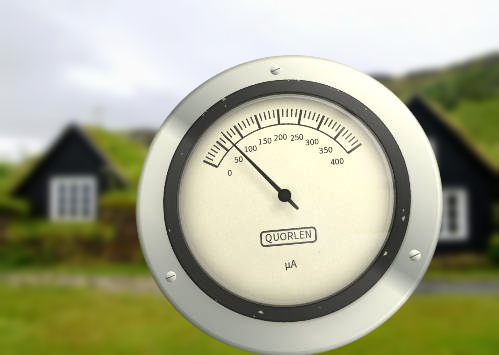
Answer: 70
